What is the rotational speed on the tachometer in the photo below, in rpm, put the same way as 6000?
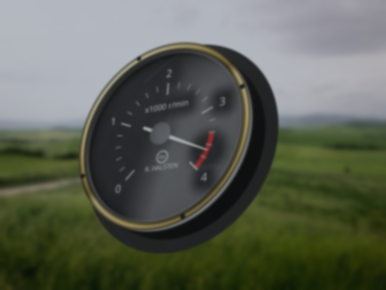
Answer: 3700
